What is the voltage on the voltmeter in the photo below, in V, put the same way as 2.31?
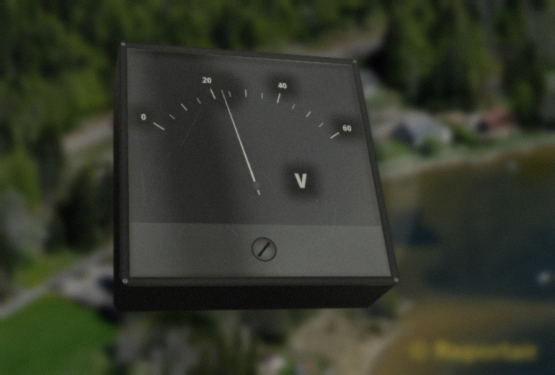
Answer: 22.5
